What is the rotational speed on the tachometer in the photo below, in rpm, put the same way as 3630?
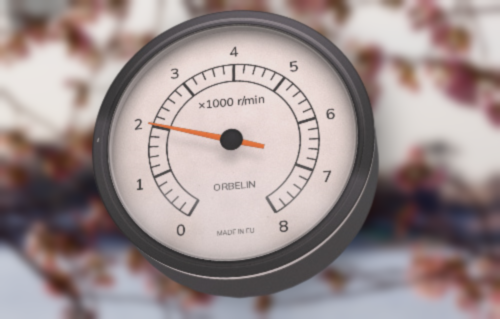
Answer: 2000
